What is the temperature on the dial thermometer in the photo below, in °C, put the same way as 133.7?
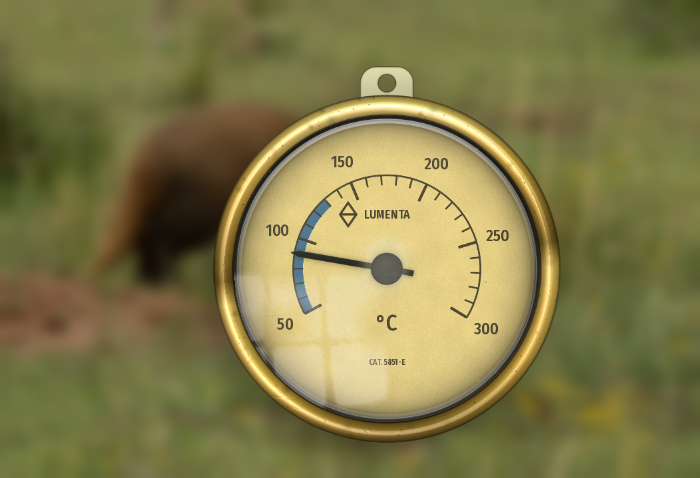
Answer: 90
